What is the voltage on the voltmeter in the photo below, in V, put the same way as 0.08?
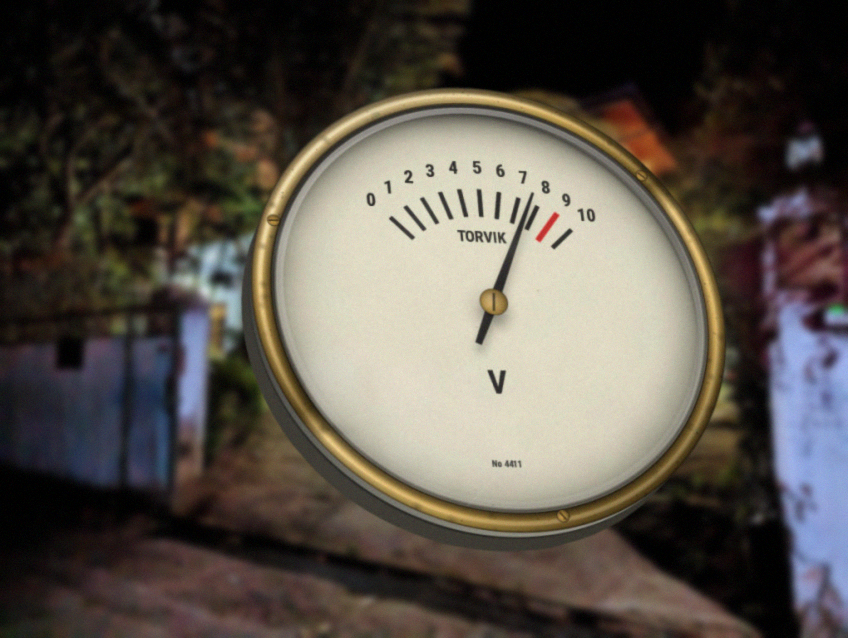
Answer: 7.5
